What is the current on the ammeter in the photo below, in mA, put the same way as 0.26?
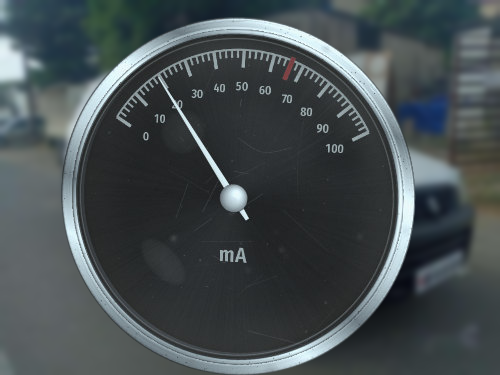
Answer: 20
